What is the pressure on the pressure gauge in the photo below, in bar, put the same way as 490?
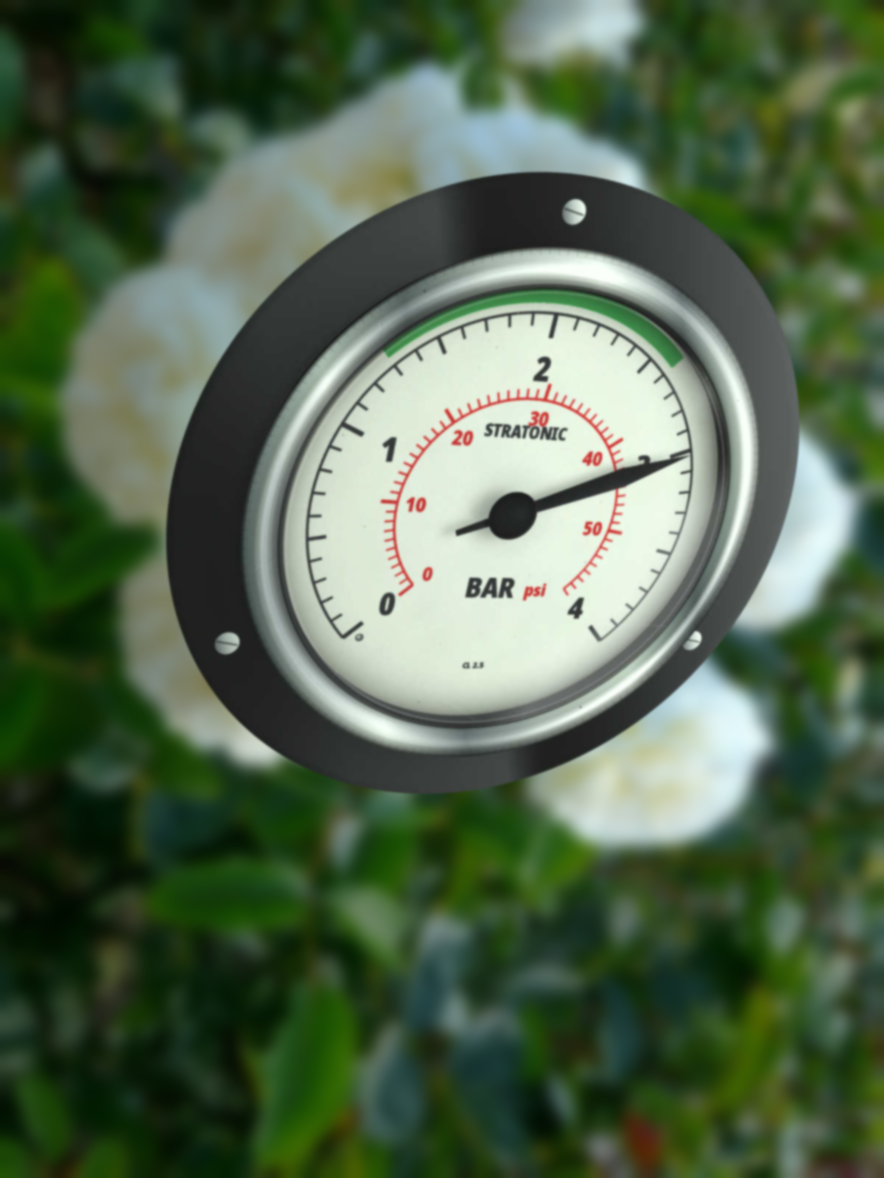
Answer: 3
